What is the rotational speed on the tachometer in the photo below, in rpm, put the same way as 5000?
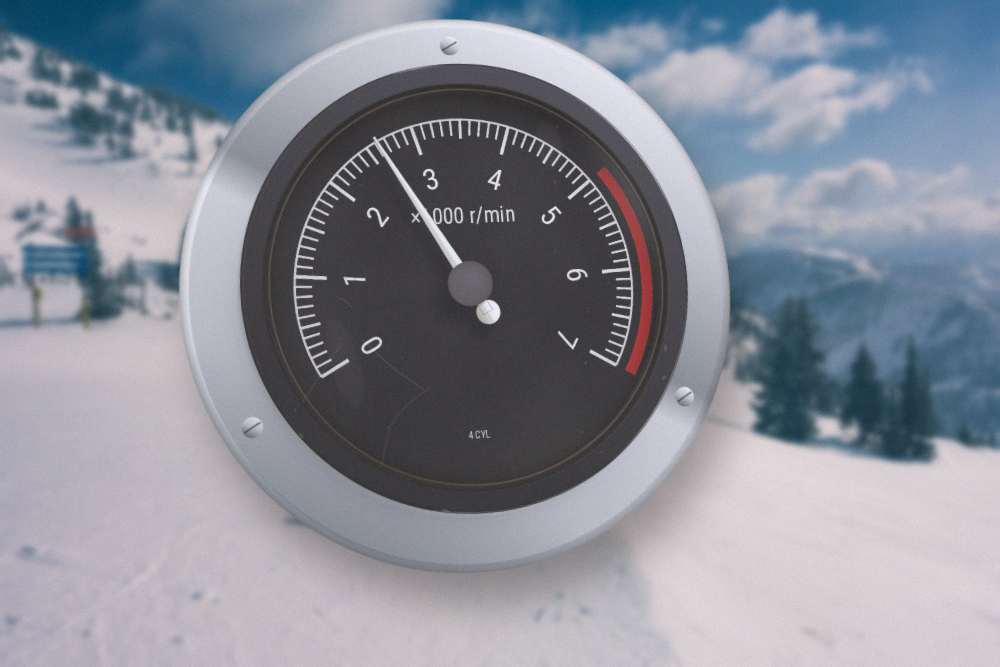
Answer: 2600
